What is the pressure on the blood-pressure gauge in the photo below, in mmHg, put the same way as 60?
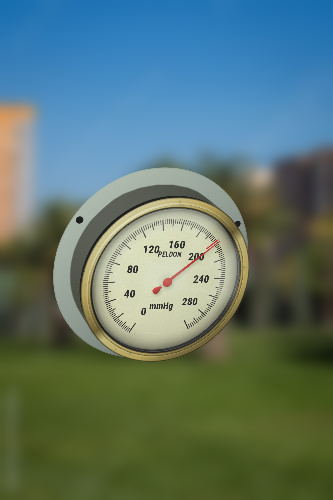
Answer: 200
